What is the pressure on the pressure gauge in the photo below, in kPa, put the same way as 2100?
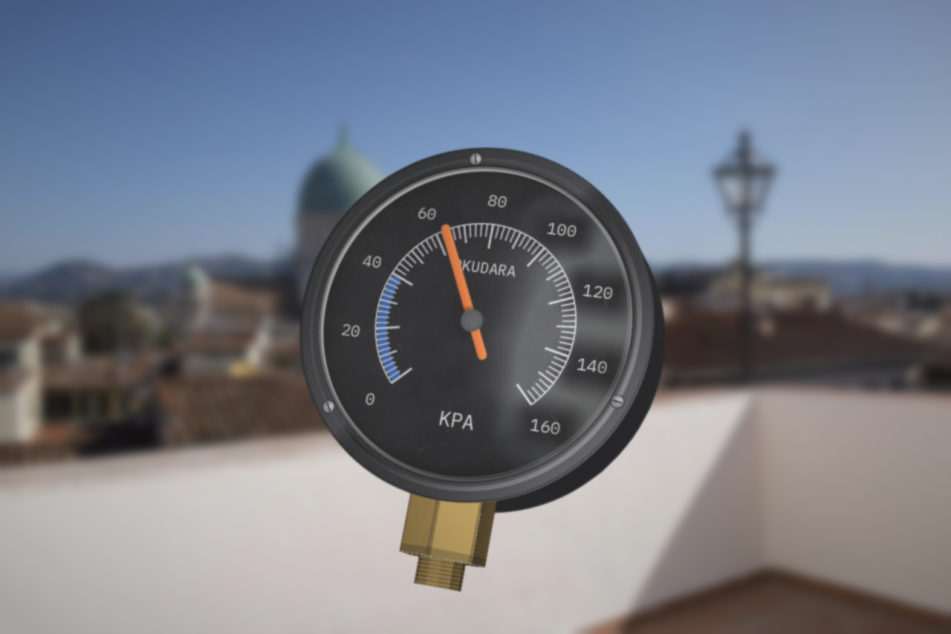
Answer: 64
